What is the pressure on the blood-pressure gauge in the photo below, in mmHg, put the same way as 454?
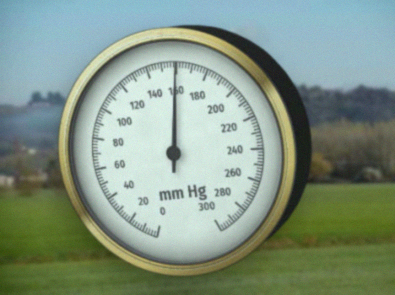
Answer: 160
